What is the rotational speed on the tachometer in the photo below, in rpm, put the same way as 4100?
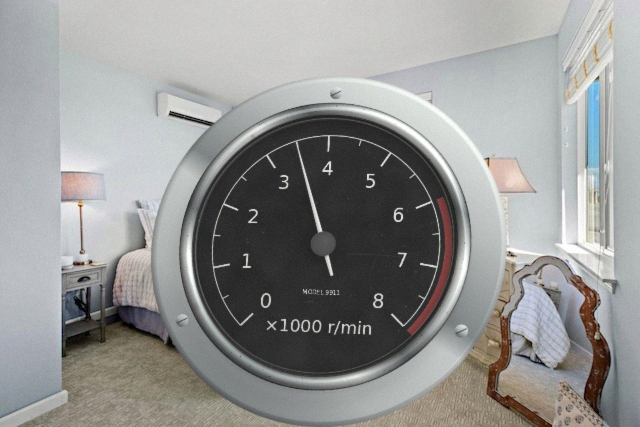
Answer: 3500
